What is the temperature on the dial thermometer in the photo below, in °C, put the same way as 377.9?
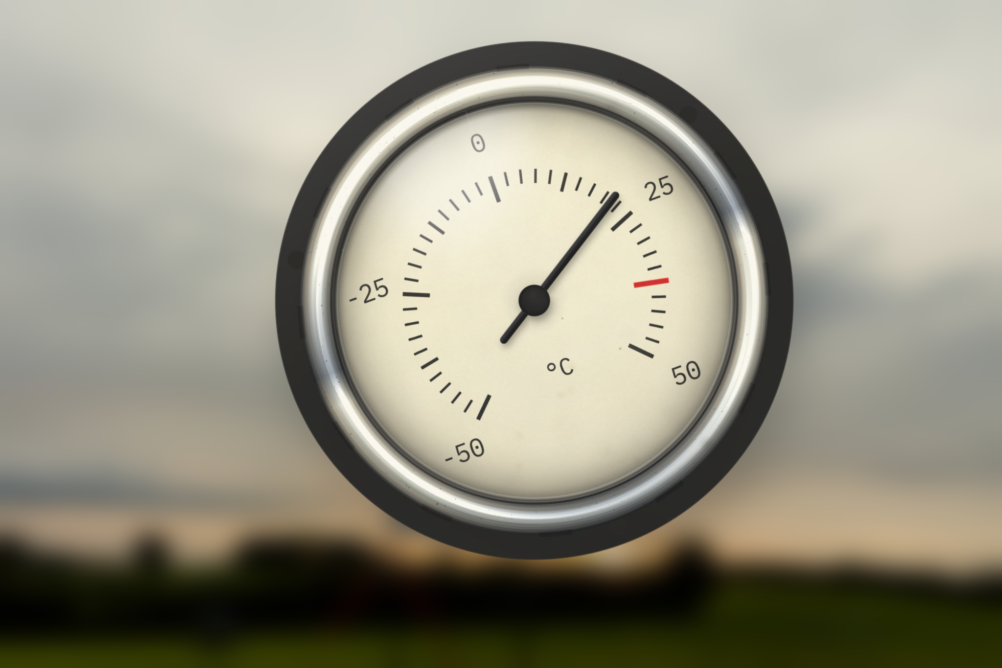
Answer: 21.25
